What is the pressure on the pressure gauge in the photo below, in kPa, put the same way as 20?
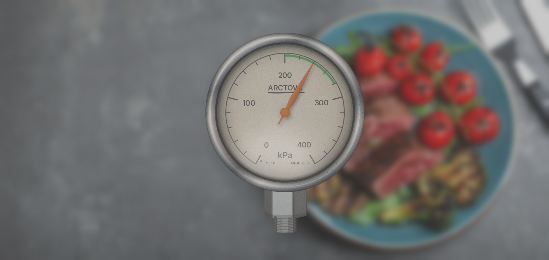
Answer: 240
